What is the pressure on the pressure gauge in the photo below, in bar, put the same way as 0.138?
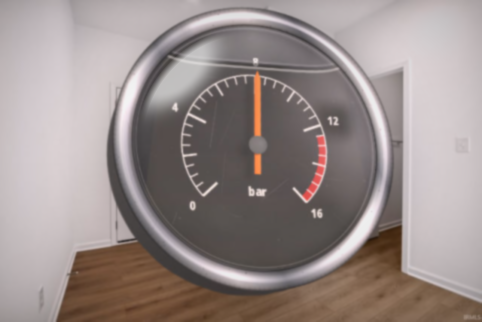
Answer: 8
